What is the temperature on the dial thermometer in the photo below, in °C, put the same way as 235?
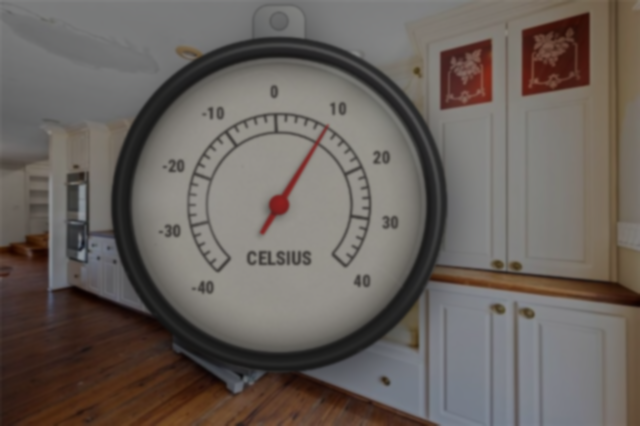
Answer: 10
